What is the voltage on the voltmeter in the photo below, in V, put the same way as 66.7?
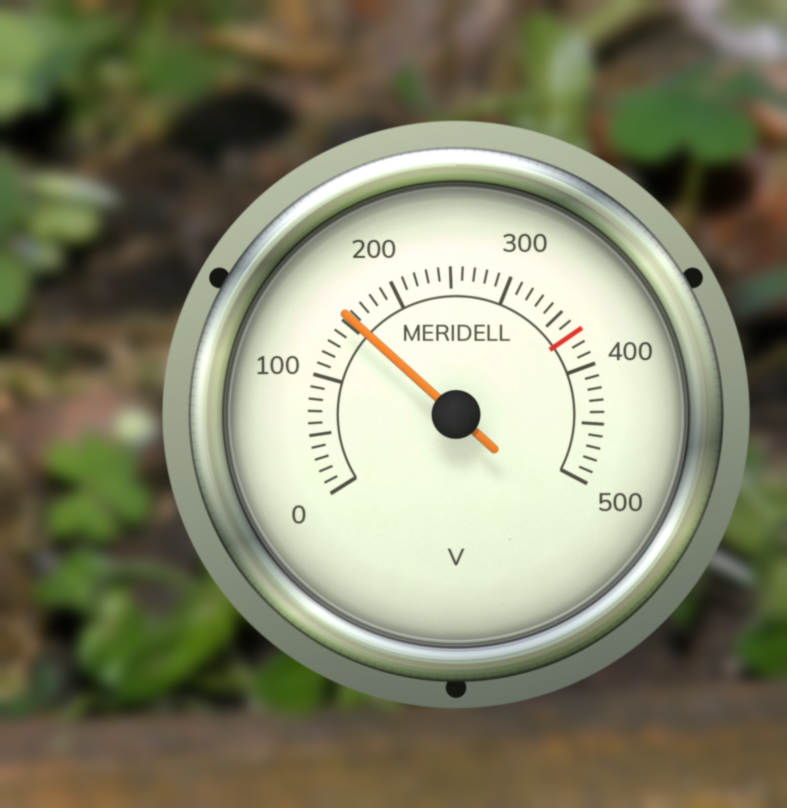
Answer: 155
